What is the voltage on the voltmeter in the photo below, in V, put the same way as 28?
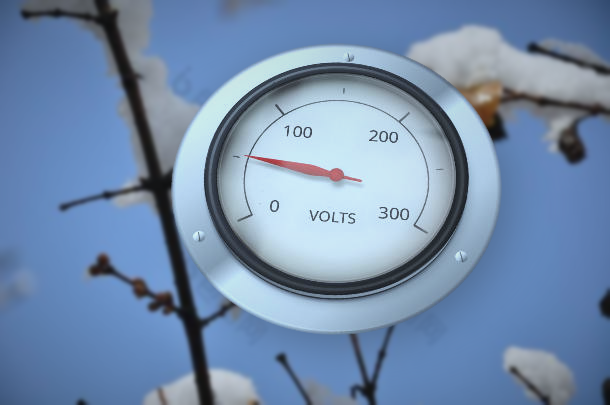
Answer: 50
